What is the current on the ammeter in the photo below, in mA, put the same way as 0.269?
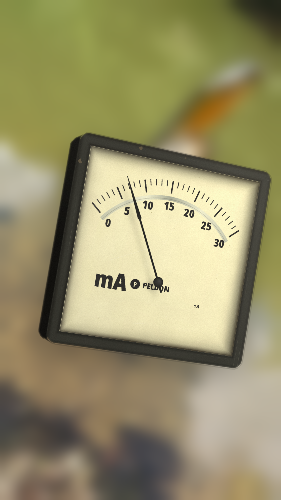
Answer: 7
